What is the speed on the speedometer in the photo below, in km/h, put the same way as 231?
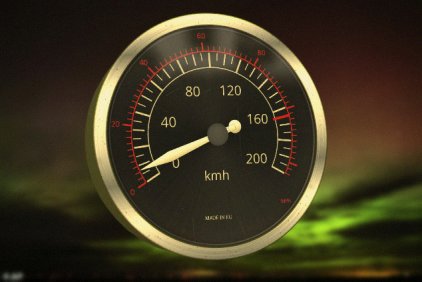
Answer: 7.5
